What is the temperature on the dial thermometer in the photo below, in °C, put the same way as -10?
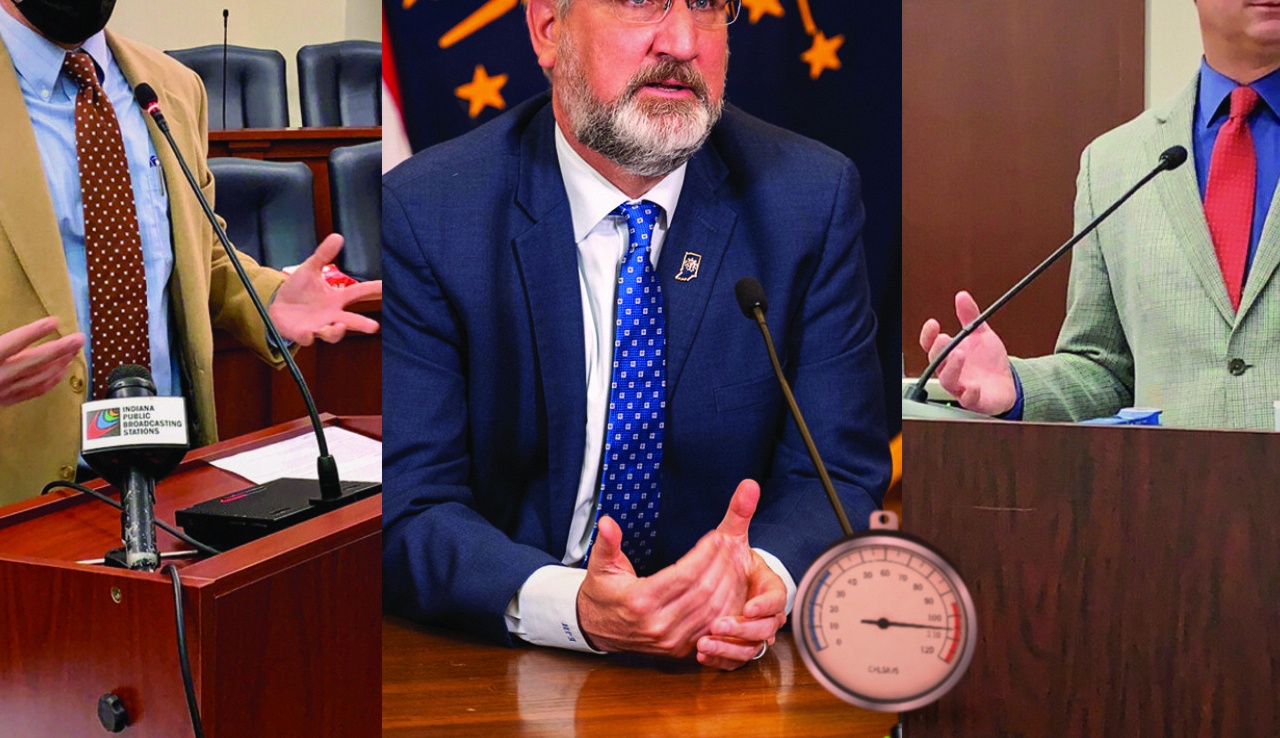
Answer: 105
